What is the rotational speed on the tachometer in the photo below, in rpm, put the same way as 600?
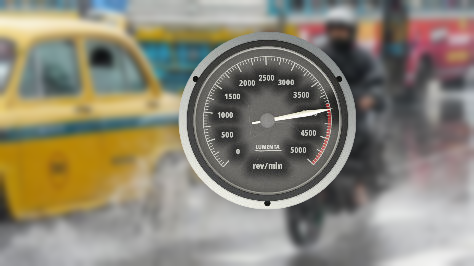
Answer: 4000
